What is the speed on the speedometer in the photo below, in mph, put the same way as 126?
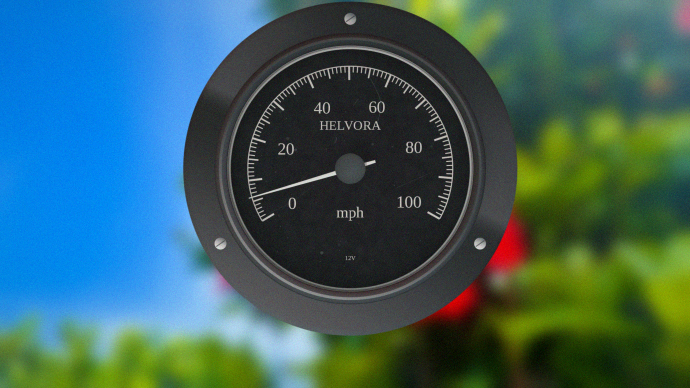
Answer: 6
